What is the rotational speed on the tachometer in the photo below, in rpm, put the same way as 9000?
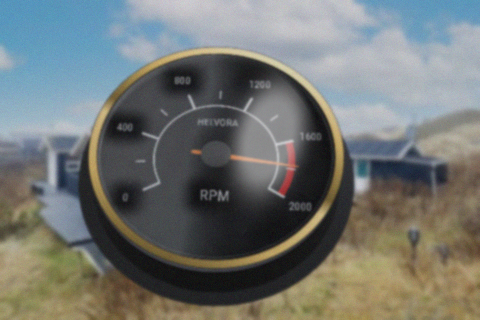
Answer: 1800
